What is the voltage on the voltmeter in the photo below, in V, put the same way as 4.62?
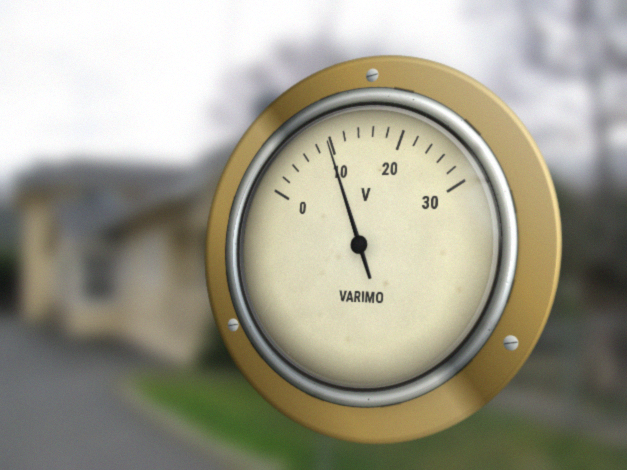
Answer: 10
